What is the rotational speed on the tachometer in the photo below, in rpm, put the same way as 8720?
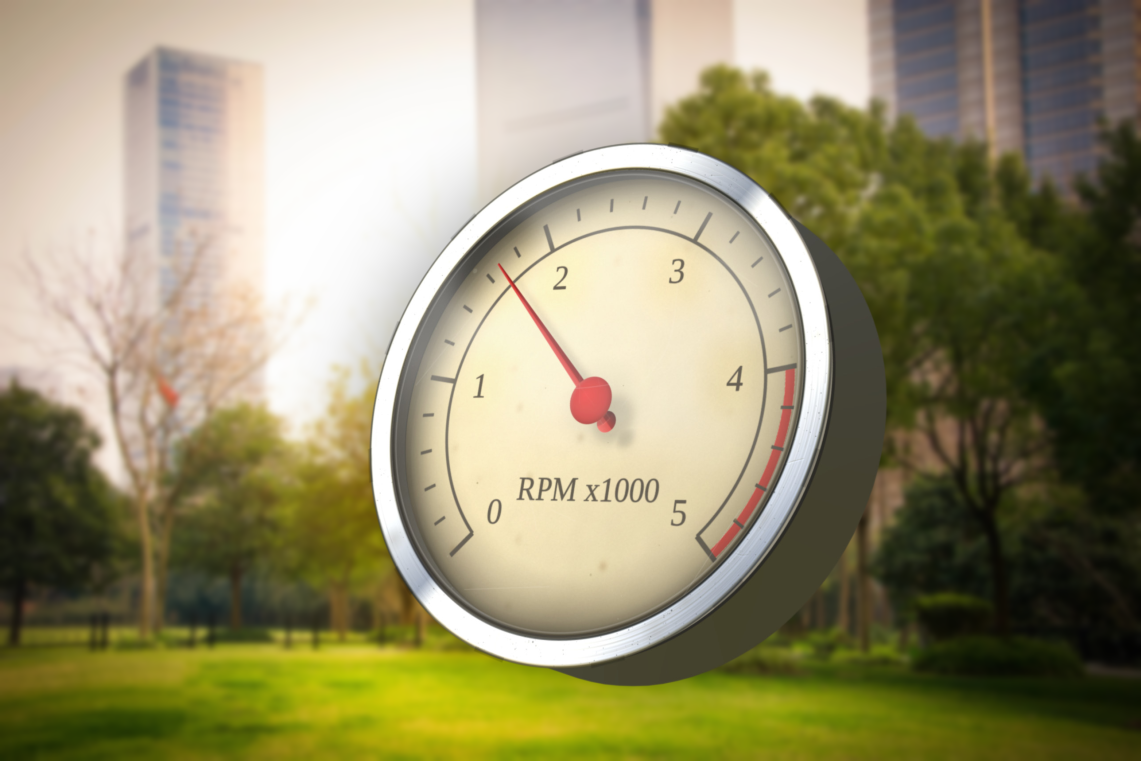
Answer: 1700
